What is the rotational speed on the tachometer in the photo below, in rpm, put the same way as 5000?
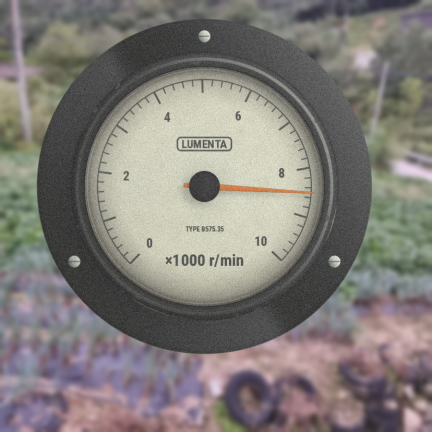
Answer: 8500
